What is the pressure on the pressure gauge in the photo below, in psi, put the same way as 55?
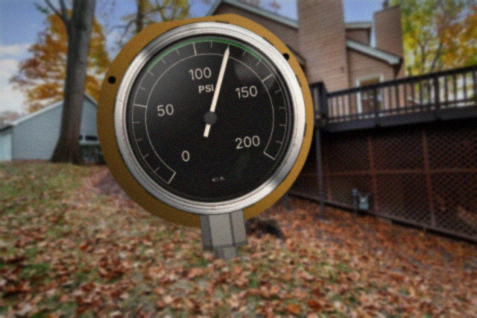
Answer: 120
